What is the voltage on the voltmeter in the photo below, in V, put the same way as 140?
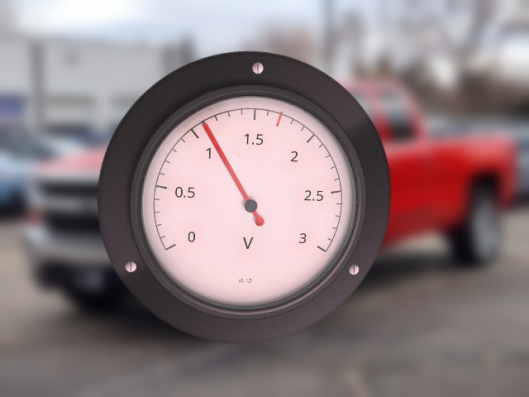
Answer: 1.1
